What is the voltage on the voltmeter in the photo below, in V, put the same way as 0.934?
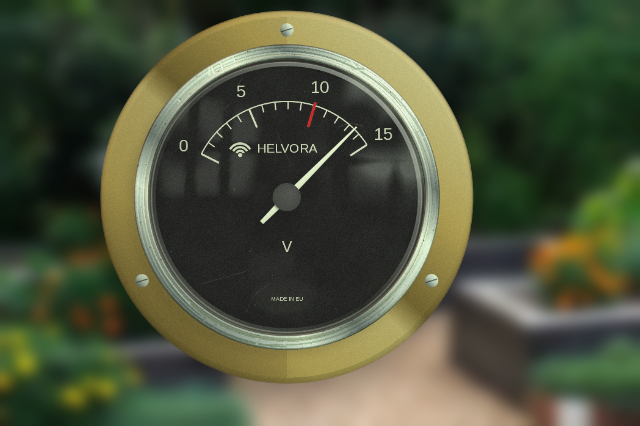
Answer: 13.5
